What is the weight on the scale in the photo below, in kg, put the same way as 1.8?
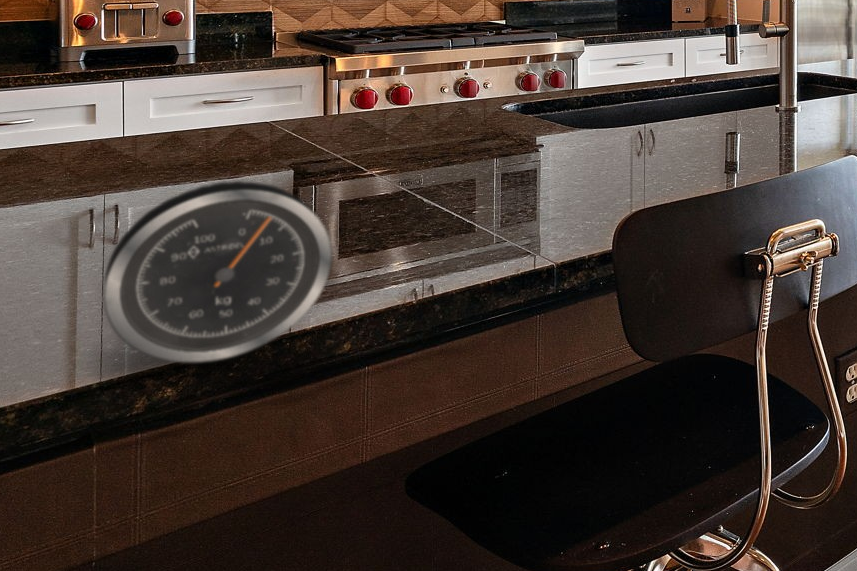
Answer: 5
